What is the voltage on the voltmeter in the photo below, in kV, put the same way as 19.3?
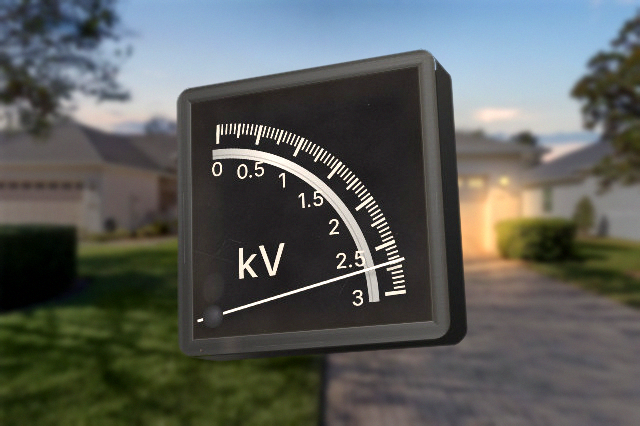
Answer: 2.7
